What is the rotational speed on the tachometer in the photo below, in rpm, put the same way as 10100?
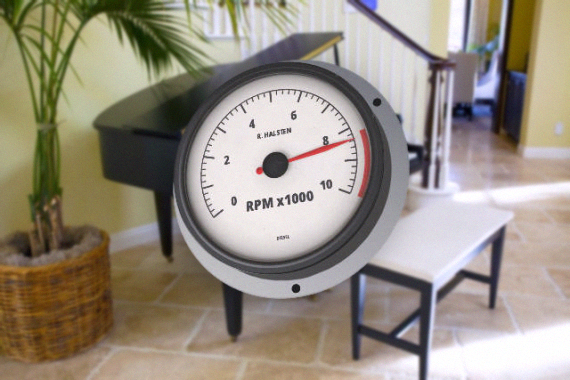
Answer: 8400
